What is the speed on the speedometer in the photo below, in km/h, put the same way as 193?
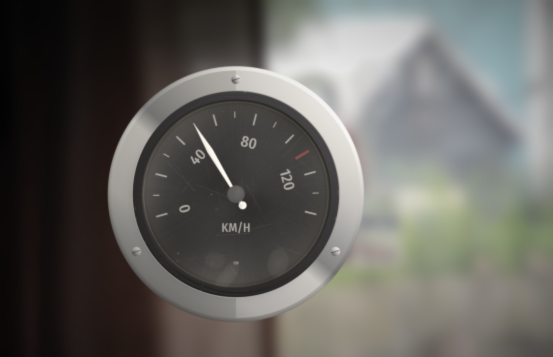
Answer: 50
